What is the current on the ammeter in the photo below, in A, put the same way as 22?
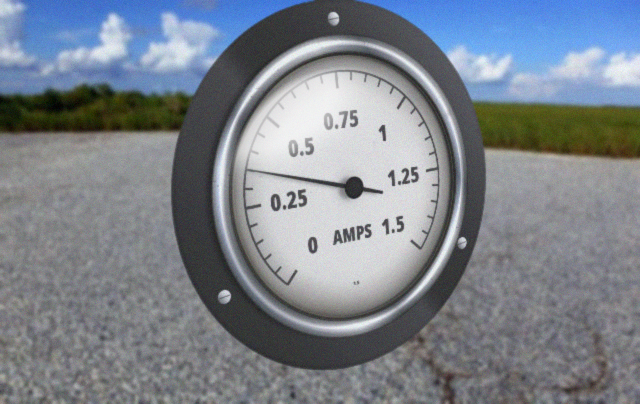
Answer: 0.35
